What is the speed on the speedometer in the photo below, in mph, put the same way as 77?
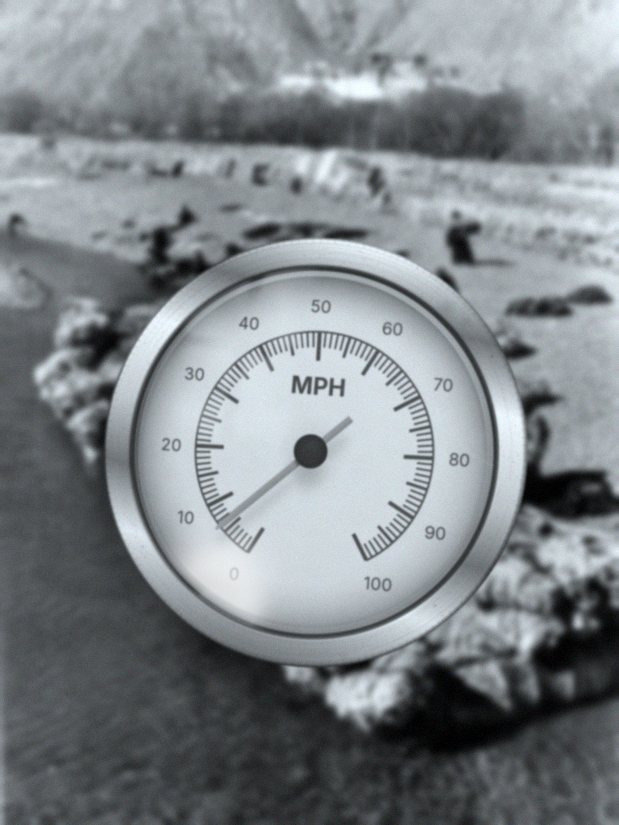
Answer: 6
